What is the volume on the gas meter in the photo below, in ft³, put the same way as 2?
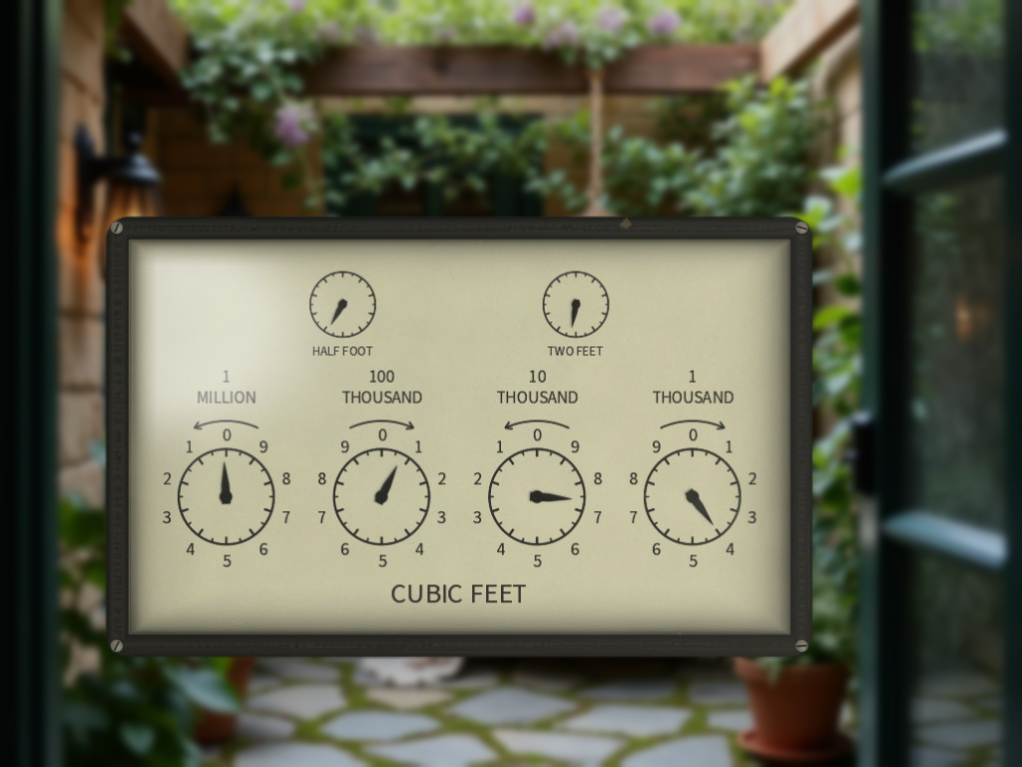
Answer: 7400
